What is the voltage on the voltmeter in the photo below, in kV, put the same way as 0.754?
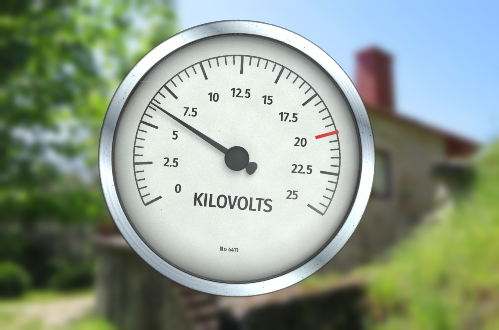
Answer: 6.25
